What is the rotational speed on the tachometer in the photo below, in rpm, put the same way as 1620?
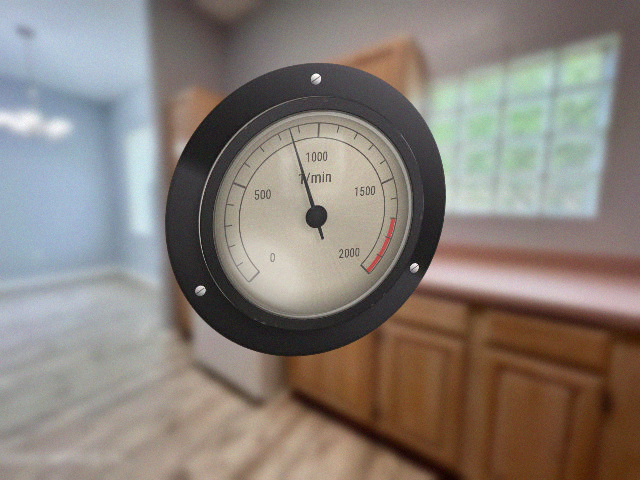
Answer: 850
